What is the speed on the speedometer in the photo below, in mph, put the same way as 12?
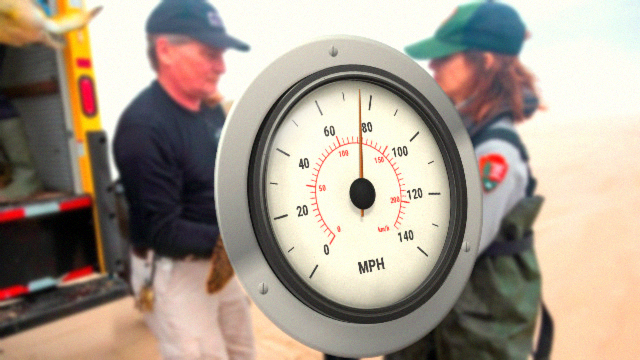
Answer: 75
